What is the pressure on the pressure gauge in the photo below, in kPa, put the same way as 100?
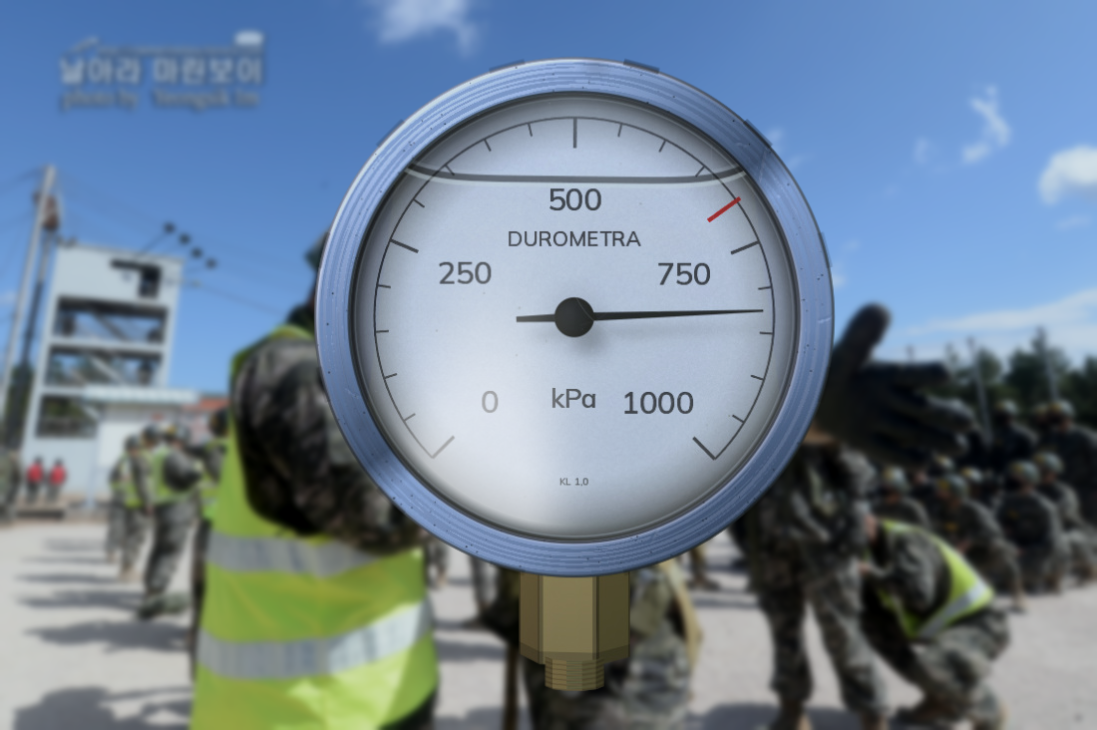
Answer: 825
